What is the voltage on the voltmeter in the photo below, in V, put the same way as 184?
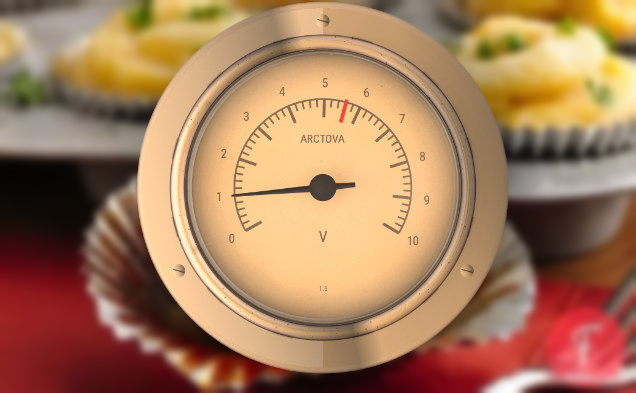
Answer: 1
